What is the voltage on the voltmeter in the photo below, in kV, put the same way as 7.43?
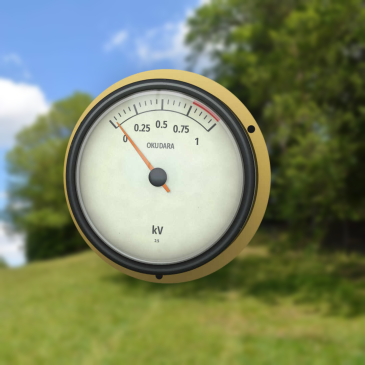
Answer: 0.05
